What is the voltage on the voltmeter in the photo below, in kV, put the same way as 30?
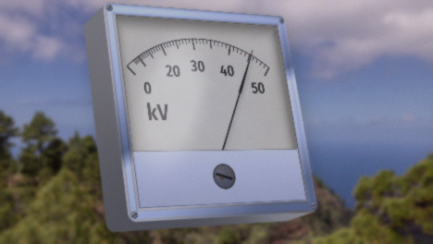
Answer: 45
